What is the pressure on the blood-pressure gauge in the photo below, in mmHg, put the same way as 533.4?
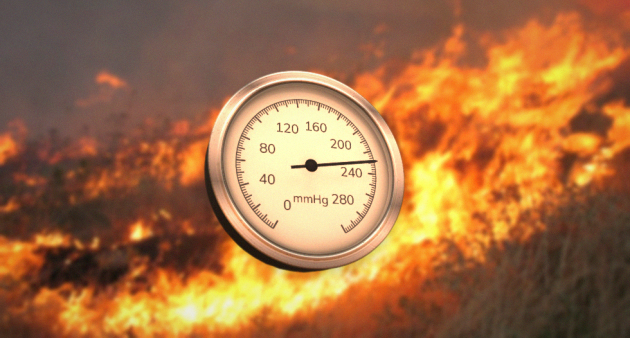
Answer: 230
